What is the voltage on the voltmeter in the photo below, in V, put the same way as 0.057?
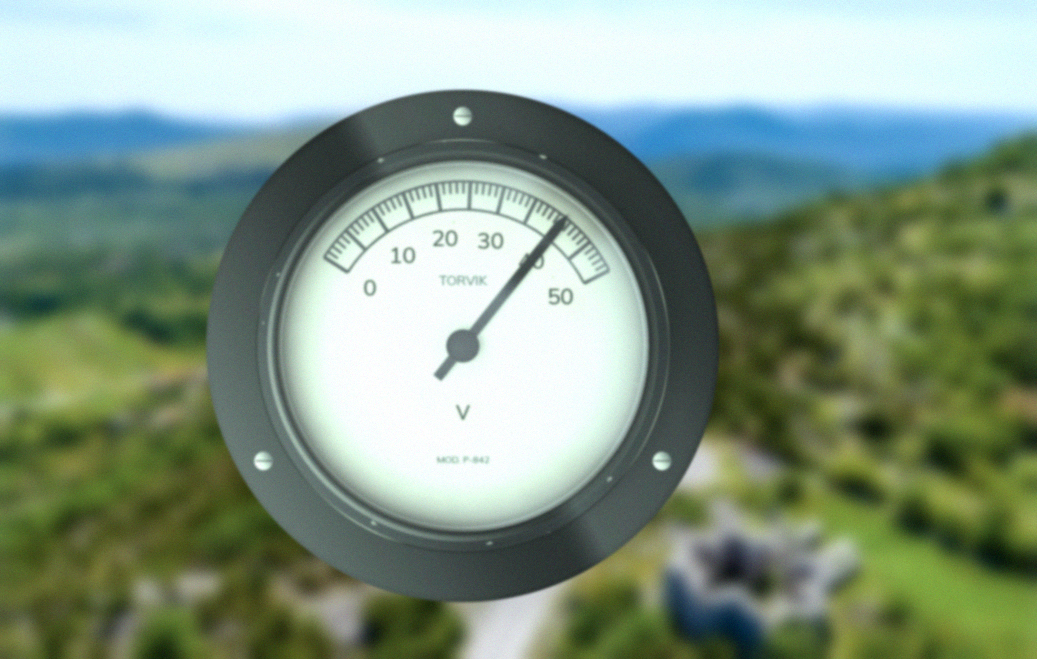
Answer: 40
